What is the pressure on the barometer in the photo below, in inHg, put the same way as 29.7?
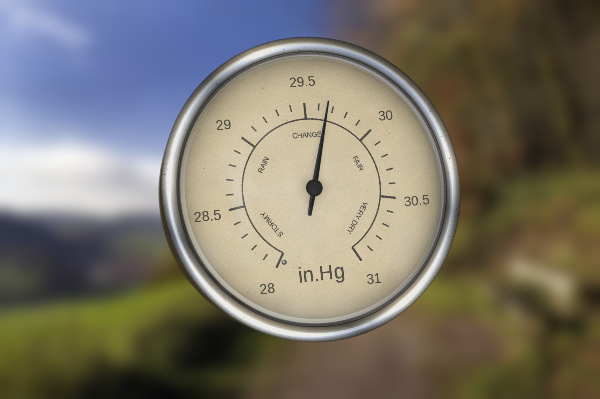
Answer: 29.65
